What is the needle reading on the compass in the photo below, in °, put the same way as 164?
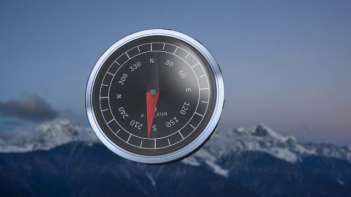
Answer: 187.5
